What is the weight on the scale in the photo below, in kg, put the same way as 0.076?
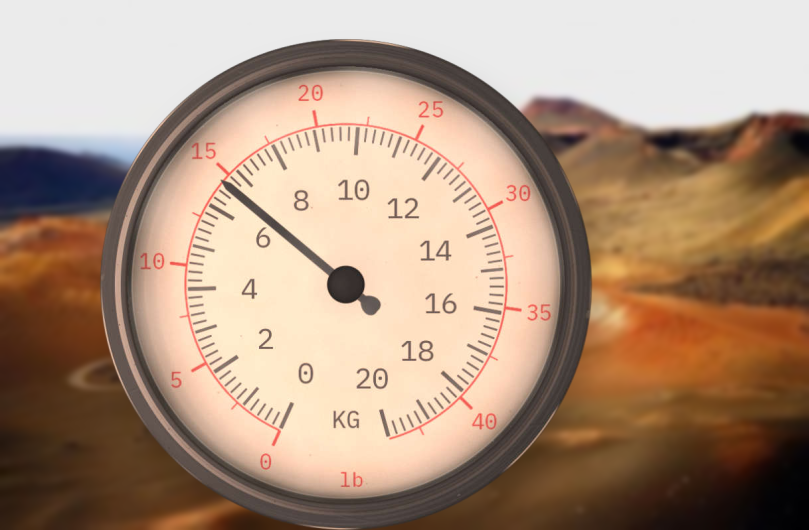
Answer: 6.6
